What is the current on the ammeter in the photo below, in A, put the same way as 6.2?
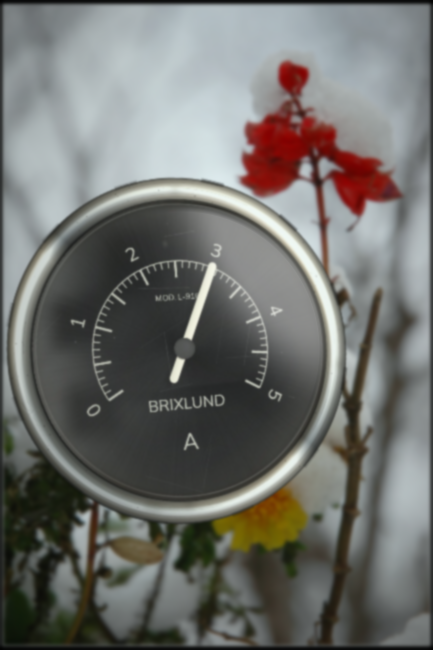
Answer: 3
